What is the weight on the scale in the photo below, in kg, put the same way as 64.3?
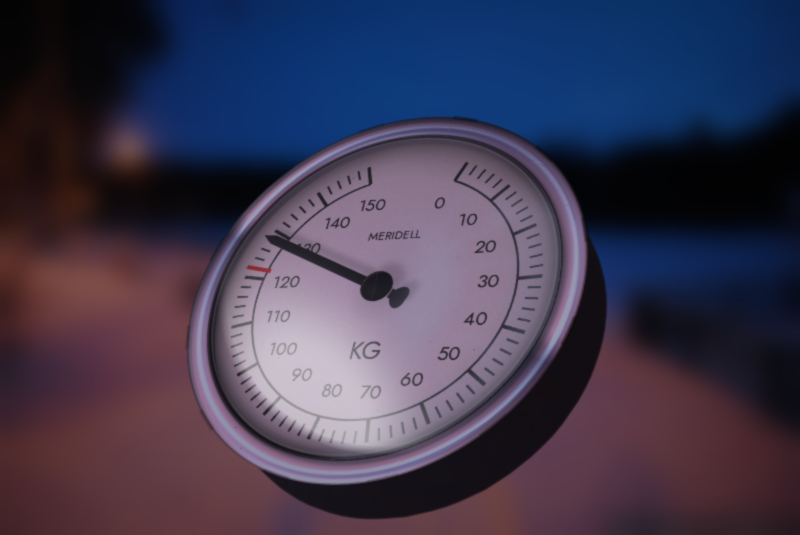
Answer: 128
